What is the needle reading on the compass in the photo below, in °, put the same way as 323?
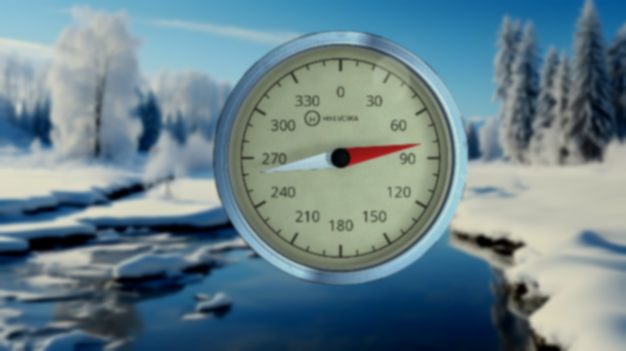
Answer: 80
